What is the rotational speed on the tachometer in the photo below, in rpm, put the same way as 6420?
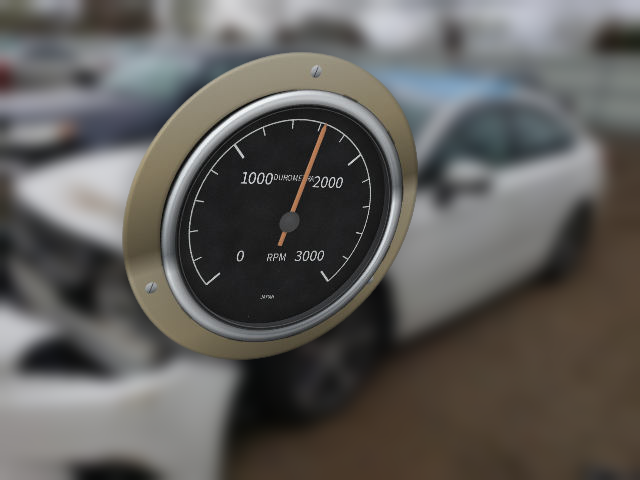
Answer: 1600
